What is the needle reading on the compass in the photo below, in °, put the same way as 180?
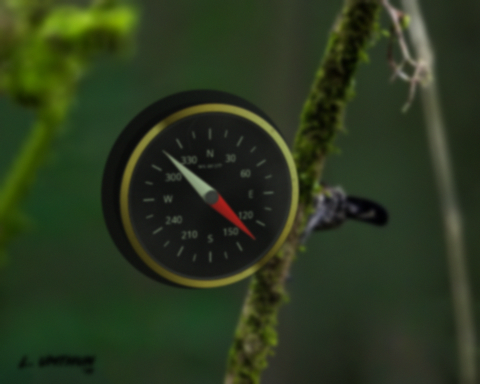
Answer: 135
